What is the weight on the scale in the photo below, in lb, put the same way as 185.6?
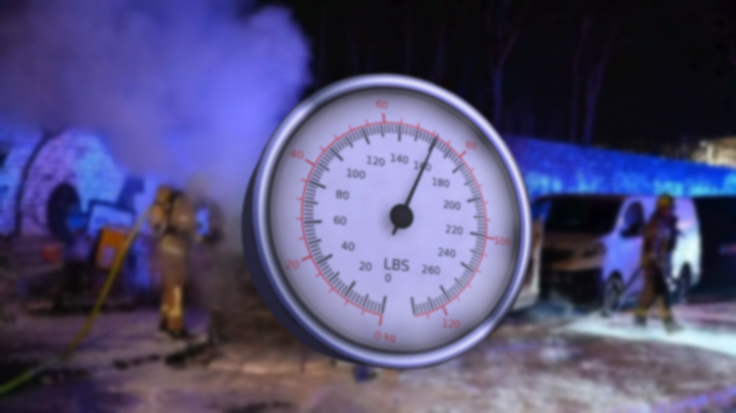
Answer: 160
